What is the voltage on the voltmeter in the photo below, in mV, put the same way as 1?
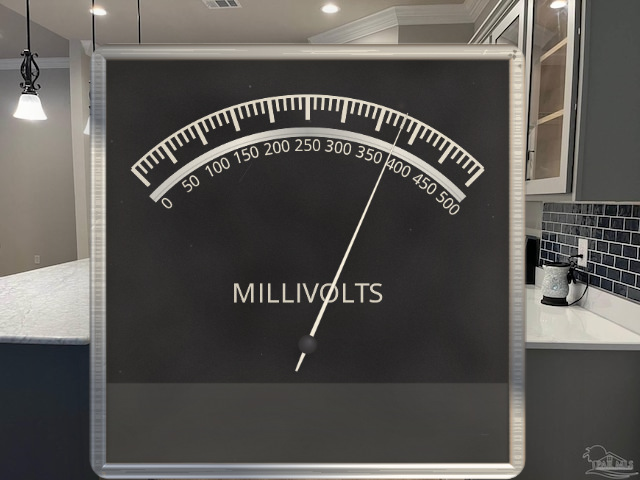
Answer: 380
